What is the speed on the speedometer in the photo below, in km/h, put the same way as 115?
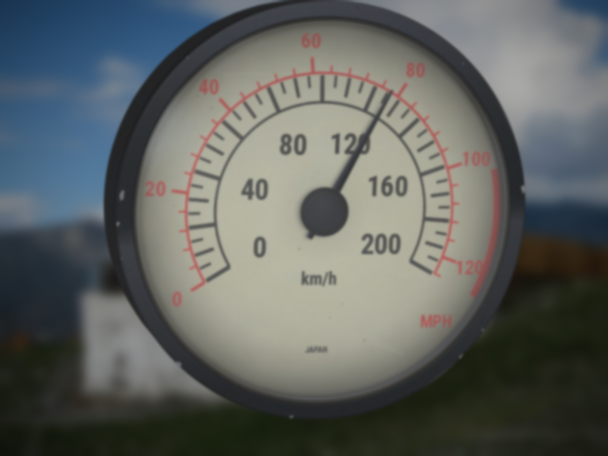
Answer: 125
